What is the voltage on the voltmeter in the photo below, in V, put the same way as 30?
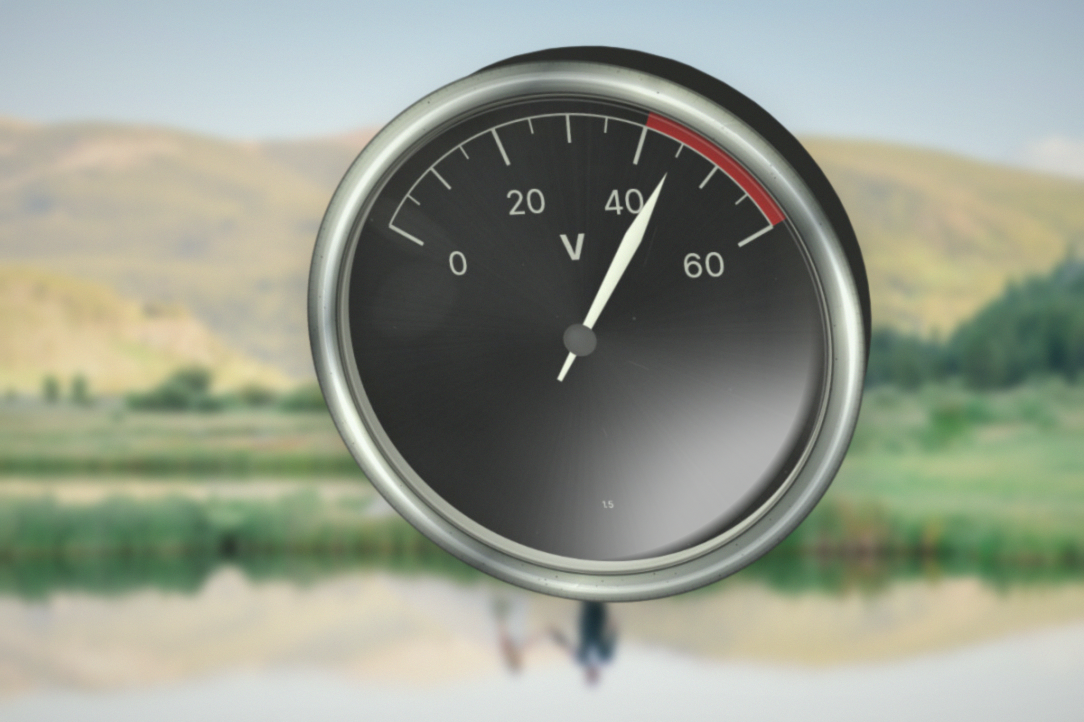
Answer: 45
